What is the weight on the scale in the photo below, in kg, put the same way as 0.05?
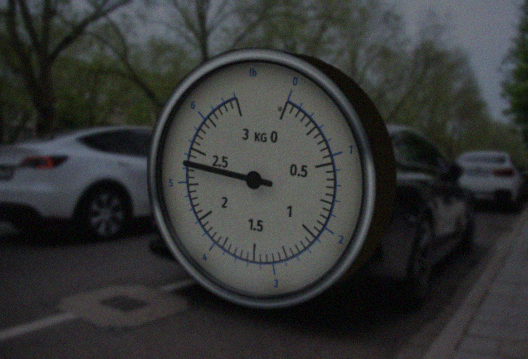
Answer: 2.4
